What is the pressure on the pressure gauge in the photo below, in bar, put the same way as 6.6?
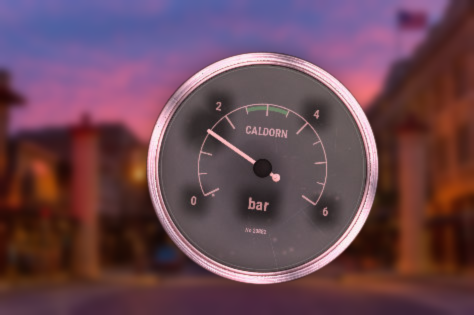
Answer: 1.5
